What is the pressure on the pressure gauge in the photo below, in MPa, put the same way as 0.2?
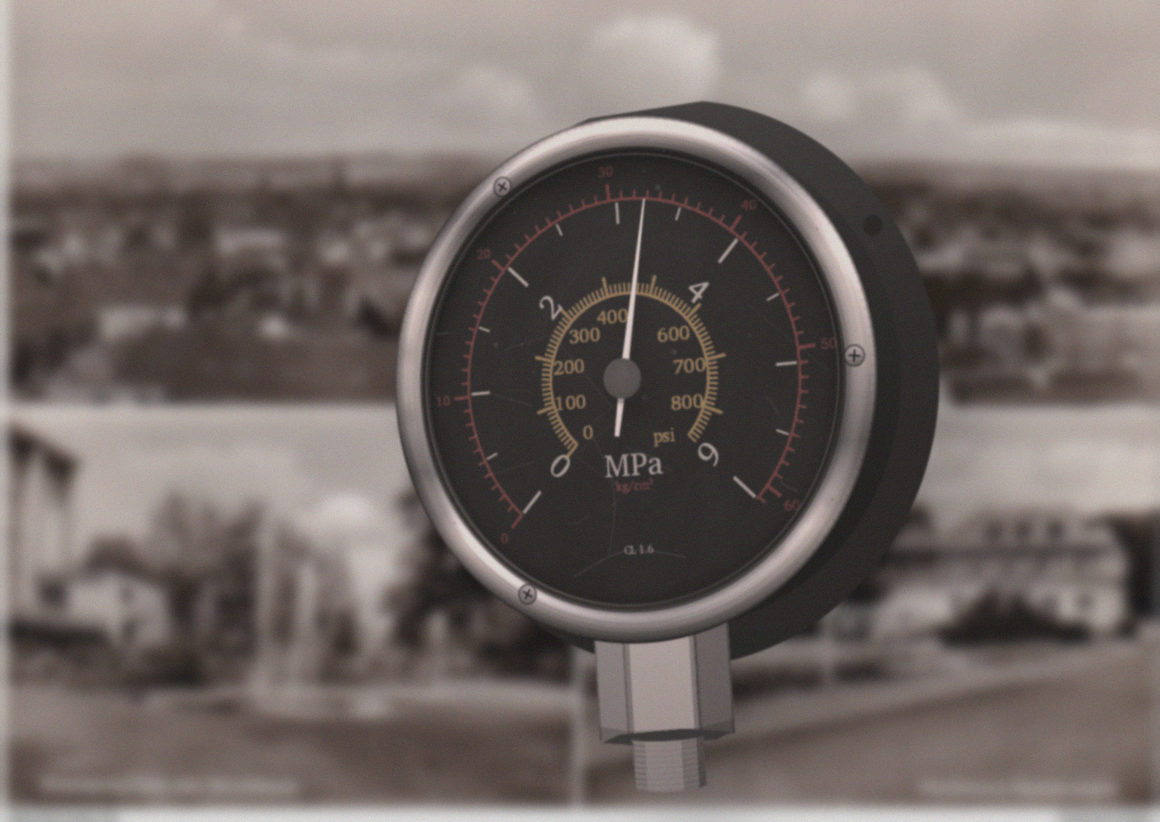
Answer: 3.25
